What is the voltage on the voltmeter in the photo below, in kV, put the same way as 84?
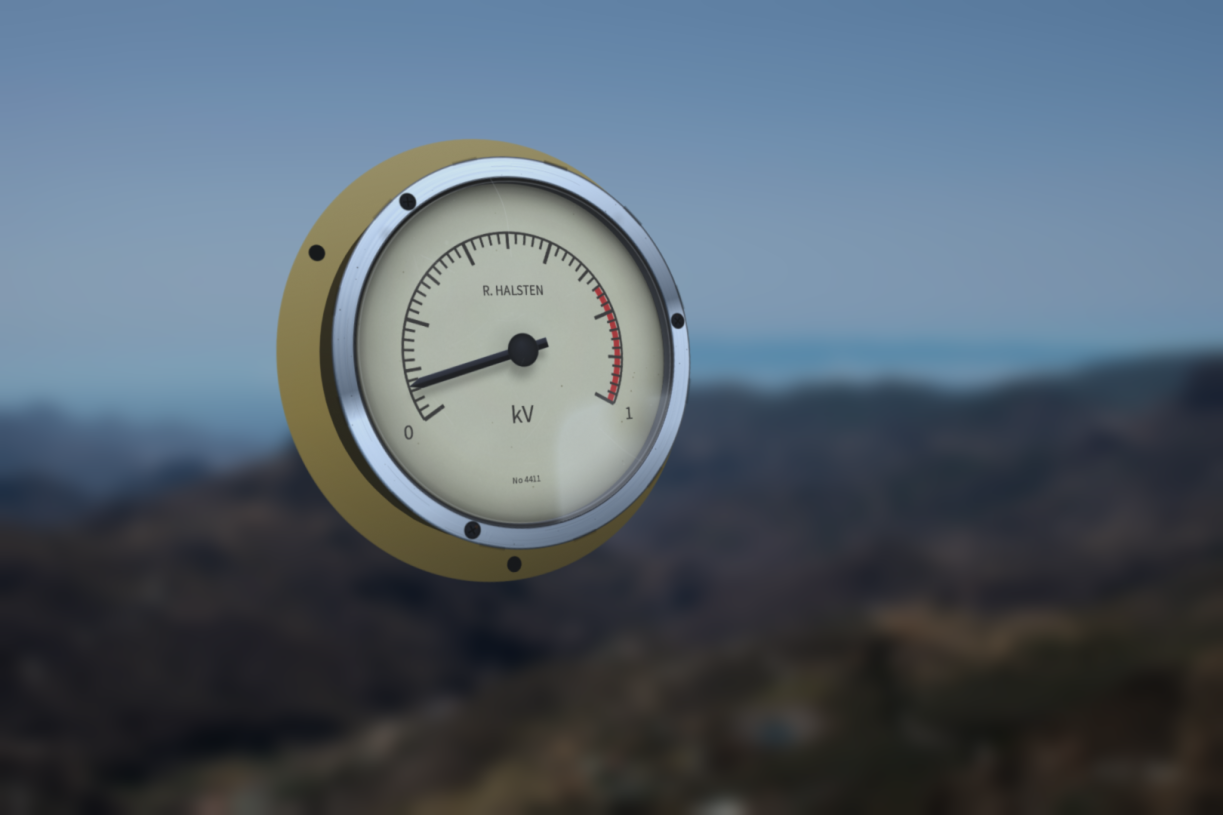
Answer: 0.07
